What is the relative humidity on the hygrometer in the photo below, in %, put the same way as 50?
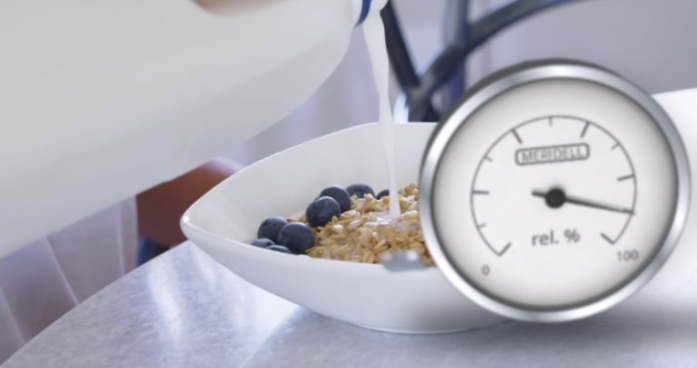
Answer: 90
